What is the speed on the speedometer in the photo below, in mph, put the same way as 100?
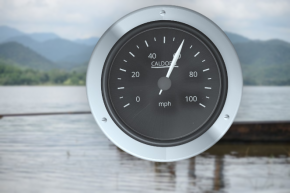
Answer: 60
